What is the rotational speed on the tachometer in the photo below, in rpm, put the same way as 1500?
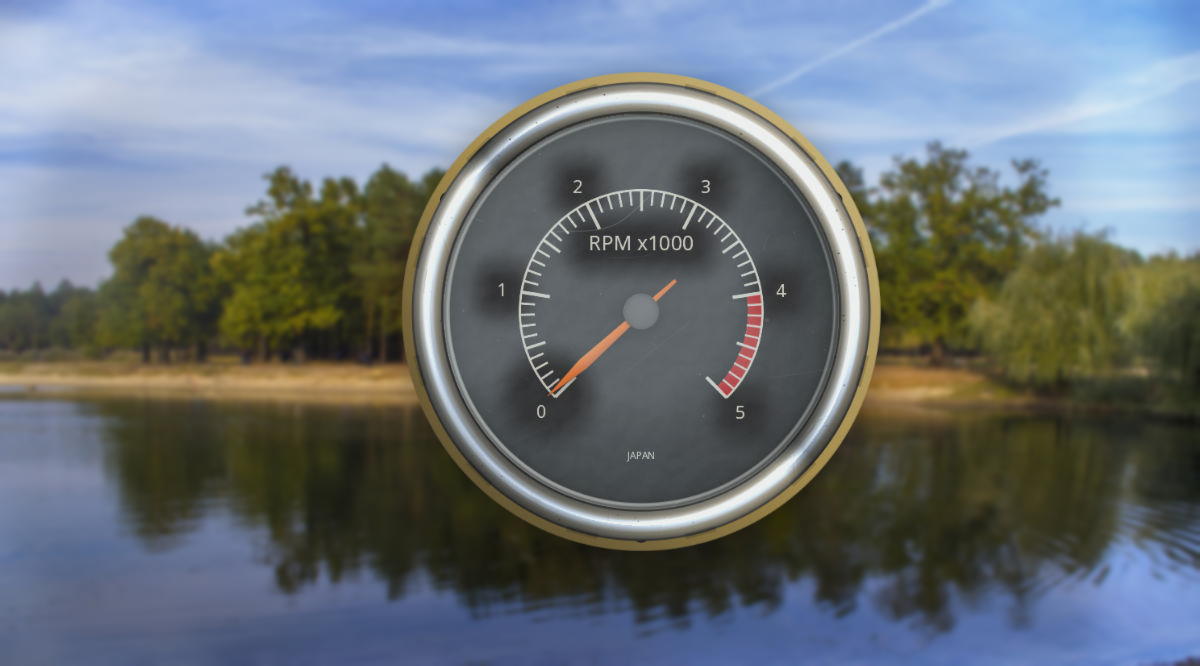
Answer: 50
